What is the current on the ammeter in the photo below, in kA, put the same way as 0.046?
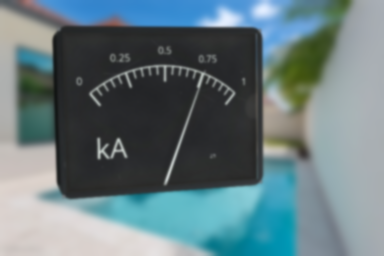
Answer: 0.75
